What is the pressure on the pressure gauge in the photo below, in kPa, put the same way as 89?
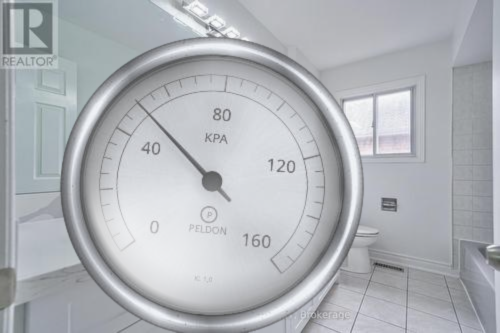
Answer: 50
